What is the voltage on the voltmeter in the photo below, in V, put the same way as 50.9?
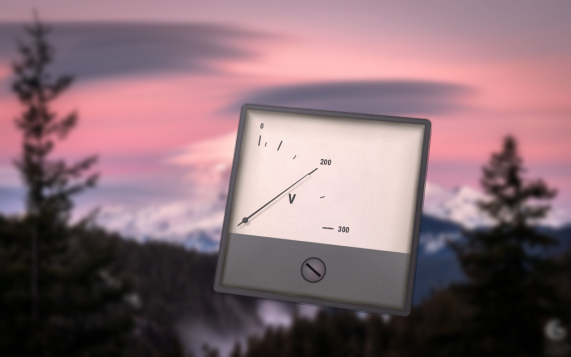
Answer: 200
